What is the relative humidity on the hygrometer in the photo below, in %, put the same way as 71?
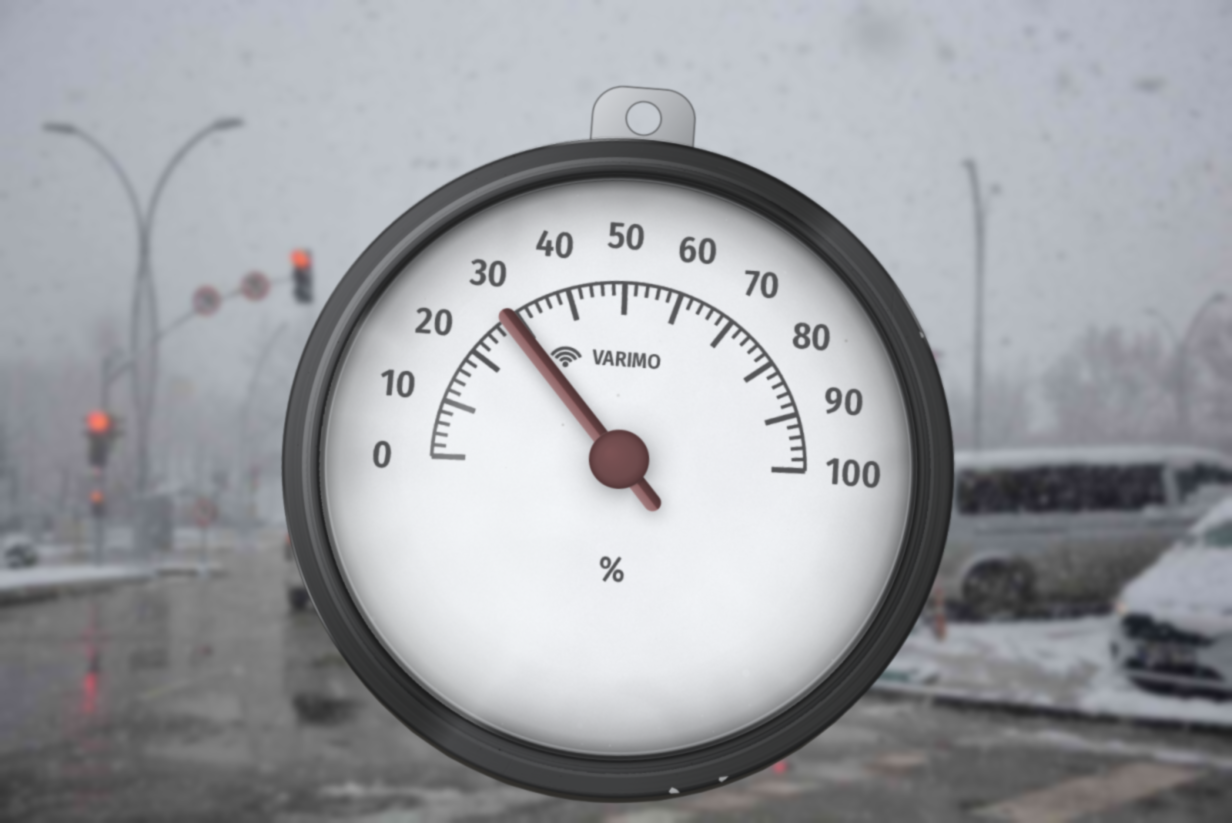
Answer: 28
